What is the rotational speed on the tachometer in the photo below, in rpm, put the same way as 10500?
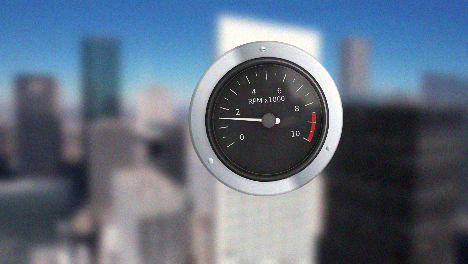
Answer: 1500
